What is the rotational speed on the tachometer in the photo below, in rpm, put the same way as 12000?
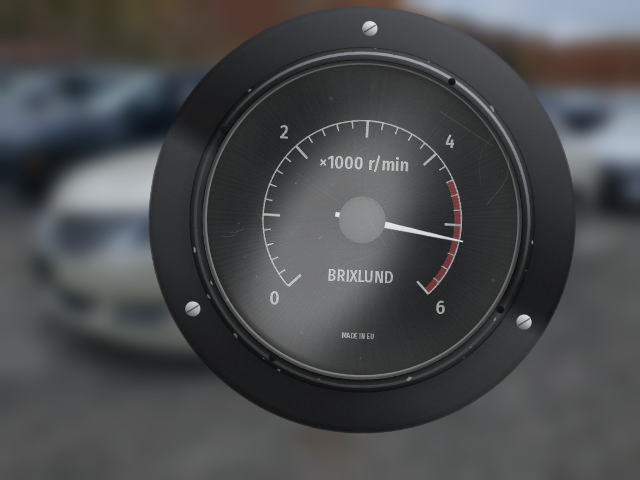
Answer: 5200
